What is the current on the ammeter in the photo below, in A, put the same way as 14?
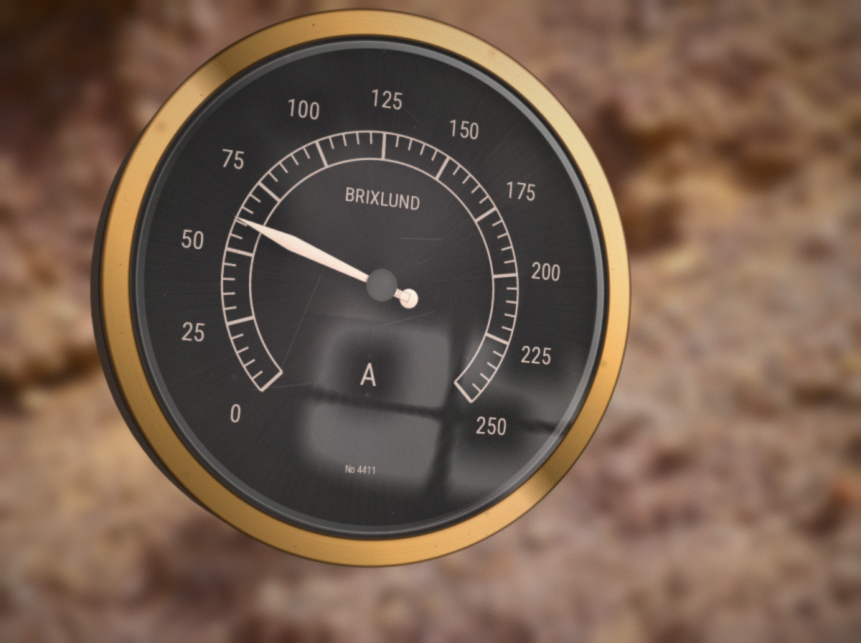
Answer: 60
